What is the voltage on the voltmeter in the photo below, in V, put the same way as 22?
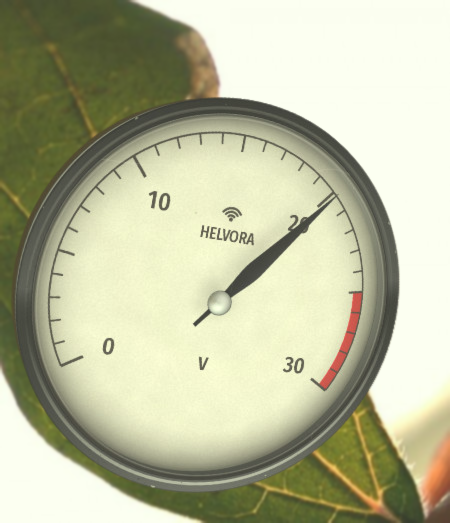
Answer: 20
